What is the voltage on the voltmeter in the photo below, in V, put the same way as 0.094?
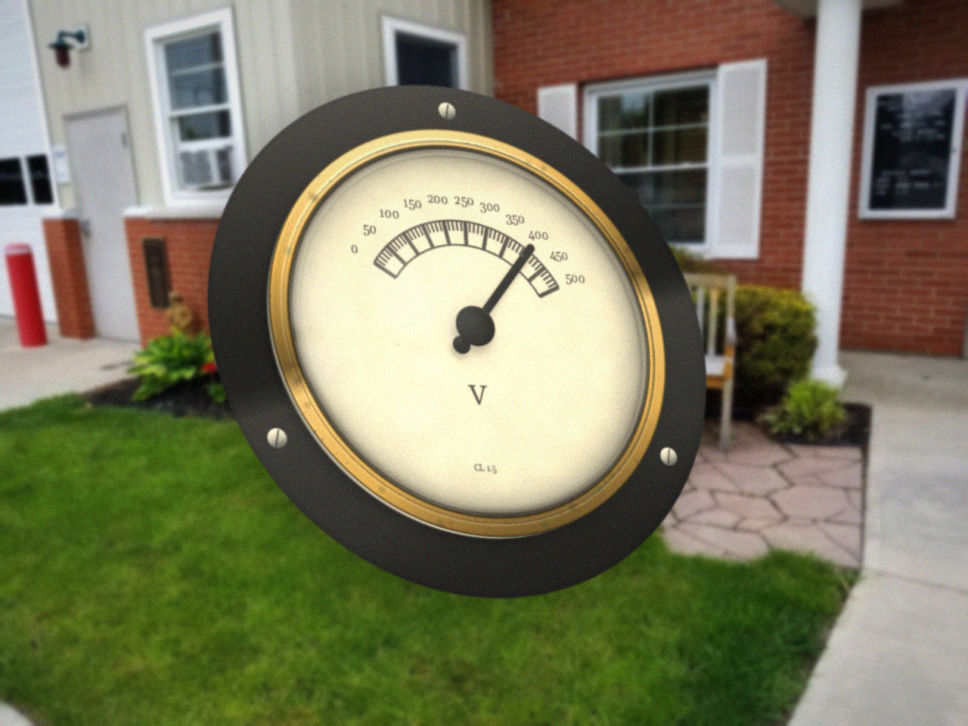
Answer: 400
